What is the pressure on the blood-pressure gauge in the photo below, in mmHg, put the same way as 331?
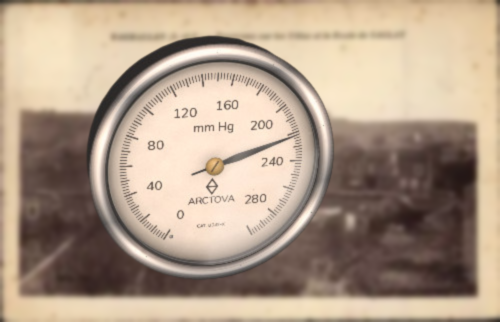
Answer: 220
